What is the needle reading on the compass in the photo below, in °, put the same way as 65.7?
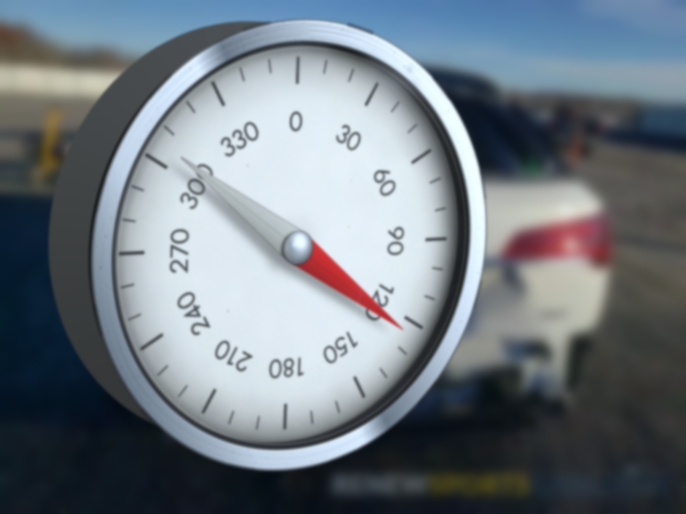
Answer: 125
